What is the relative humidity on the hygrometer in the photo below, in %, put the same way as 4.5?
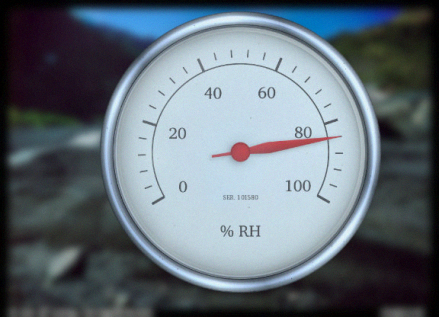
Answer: 84
